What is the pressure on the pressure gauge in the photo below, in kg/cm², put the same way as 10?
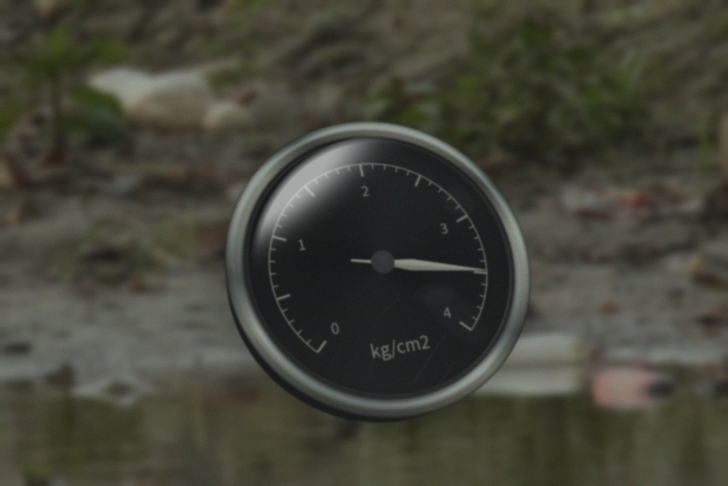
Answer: 3.5
